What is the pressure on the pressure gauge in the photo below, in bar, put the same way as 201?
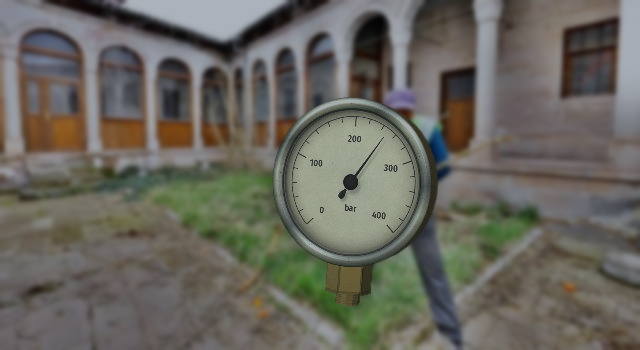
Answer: 250
